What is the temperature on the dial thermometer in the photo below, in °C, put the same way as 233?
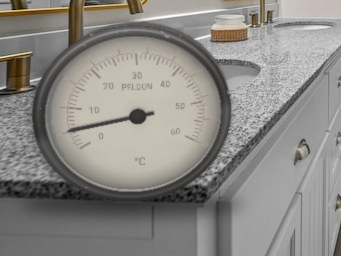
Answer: 5
